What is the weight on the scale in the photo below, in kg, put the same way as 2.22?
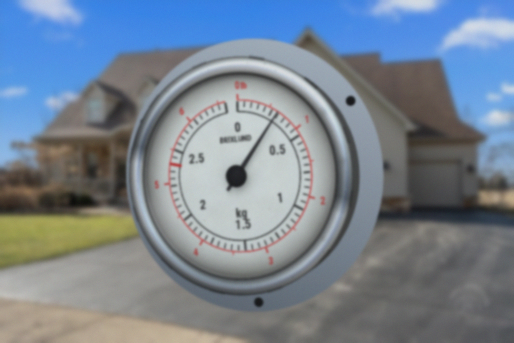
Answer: 0.3
